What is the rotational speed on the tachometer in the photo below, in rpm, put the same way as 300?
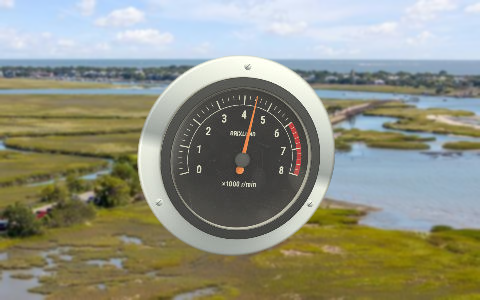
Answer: 4400
